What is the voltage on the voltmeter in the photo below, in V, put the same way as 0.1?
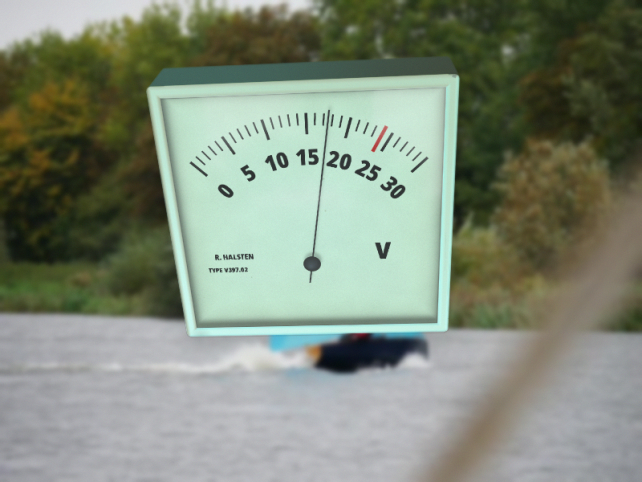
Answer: 17.5
